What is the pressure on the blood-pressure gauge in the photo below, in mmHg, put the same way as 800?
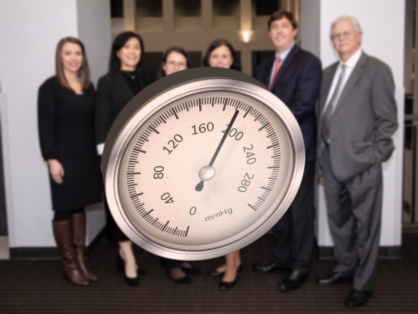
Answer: 190
